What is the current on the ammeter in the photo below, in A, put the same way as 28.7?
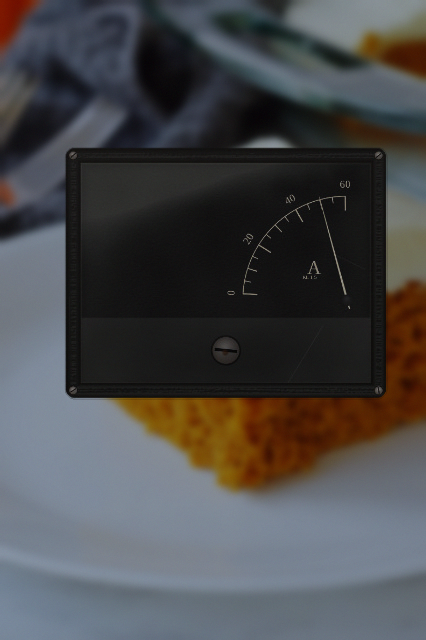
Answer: 50
